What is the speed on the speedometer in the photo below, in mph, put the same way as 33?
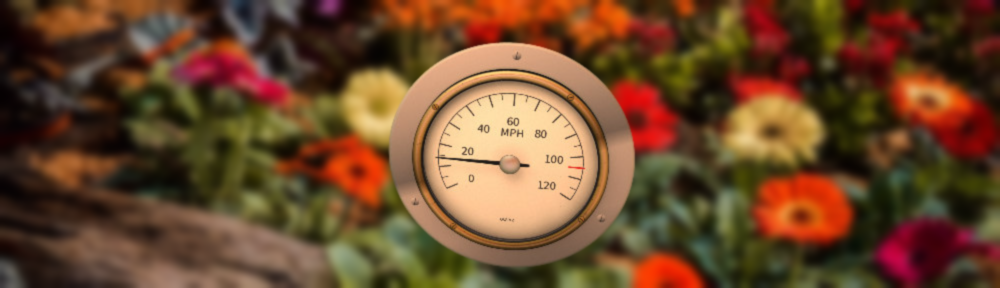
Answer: 15
